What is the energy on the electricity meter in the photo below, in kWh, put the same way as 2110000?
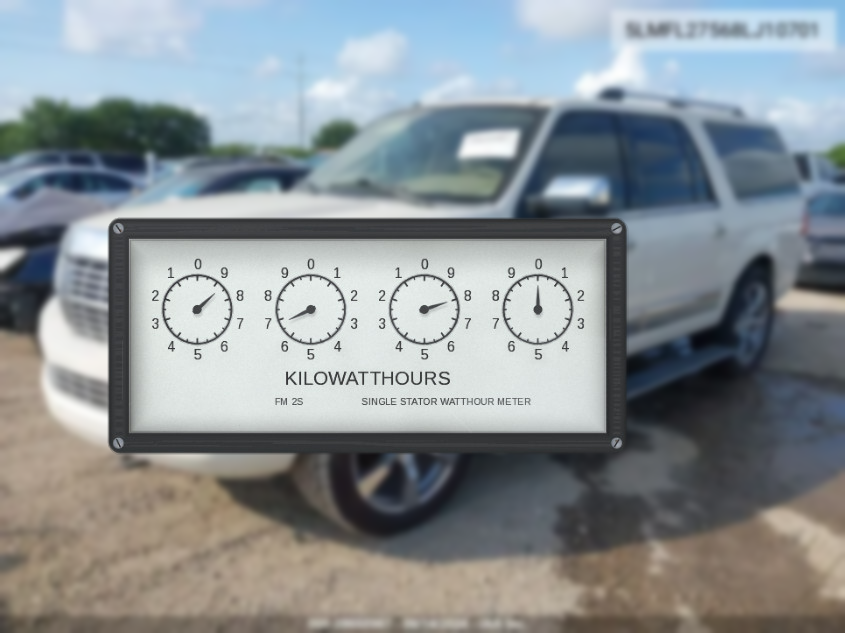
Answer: 8680
